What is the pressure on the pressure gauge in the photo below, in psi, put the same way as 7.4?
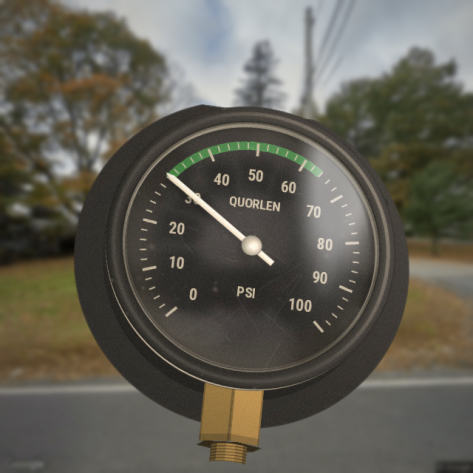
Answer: 30
